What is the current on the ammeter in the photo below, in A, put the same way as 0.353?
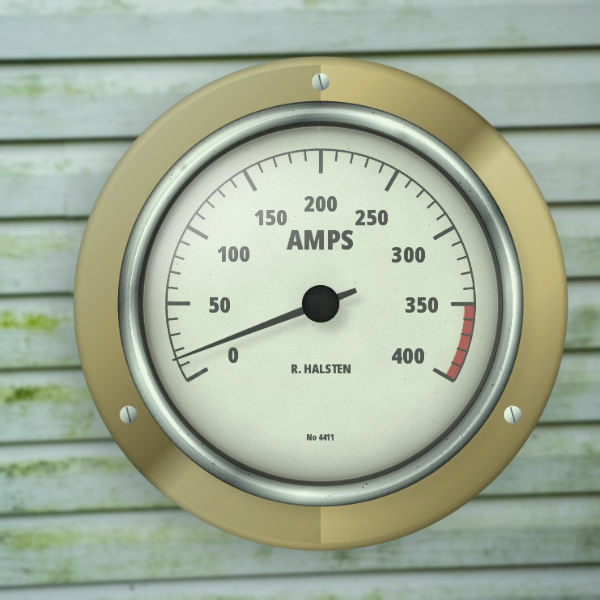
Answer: 15
